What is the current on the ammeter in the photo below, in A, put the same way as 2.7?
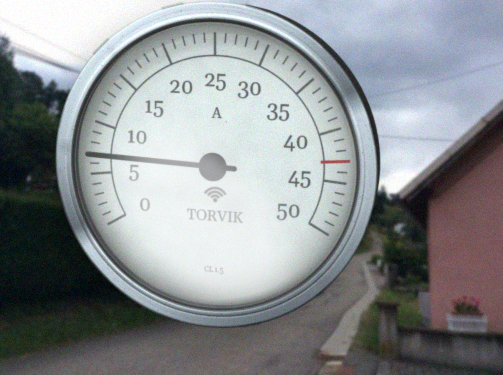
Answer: 7
